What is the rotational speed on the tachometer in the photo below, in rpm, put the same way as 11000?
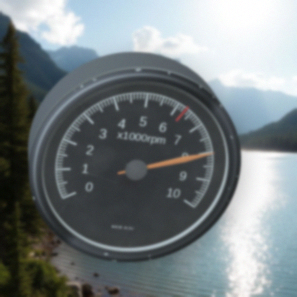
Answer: 8000
